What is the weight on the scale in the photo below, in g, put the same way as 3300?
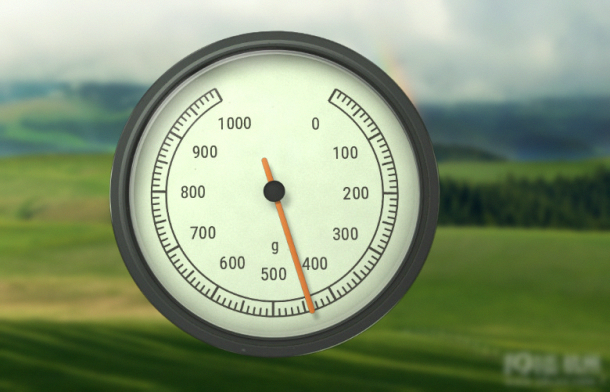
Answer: 440
